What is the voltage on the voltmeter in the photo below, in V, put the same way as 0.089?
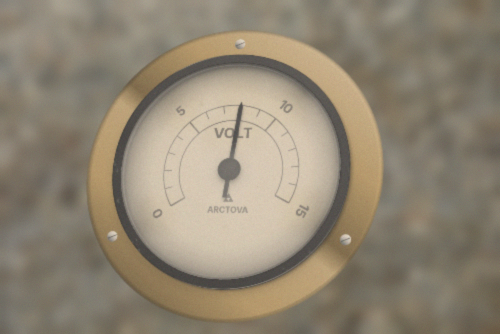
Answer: 8
